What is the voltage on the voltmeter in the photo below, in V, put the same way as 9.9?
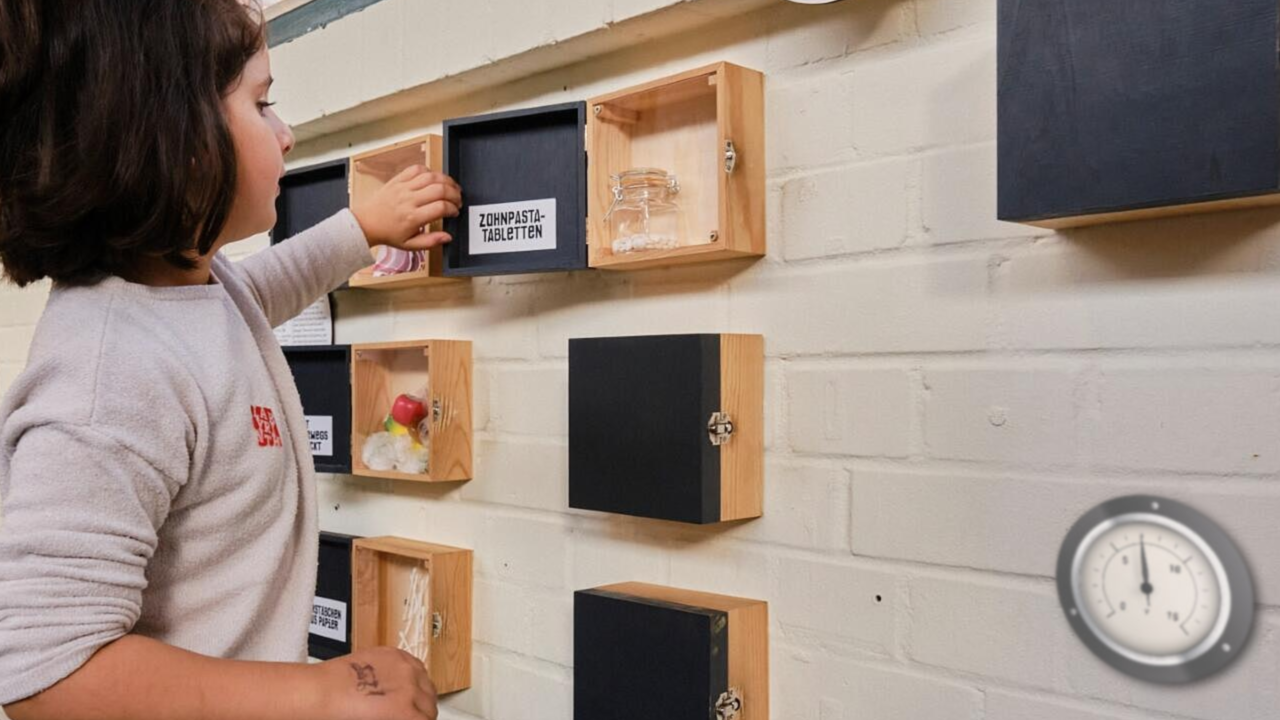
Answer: 7
